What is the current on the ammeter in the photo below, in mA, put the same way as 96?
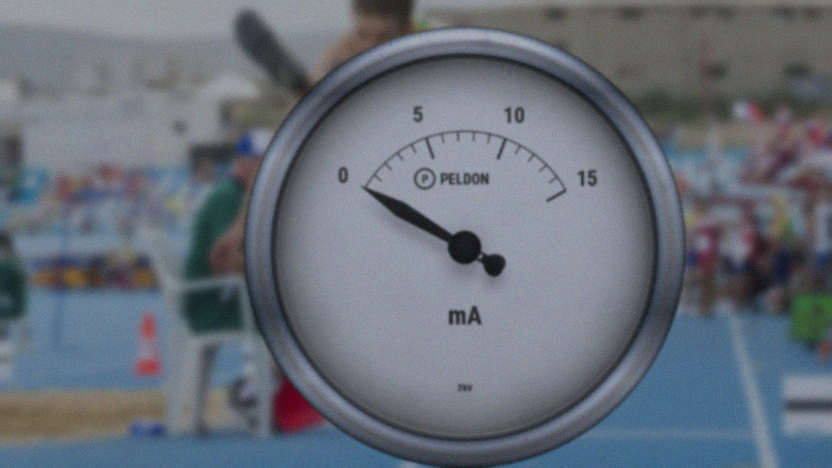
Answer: 0
